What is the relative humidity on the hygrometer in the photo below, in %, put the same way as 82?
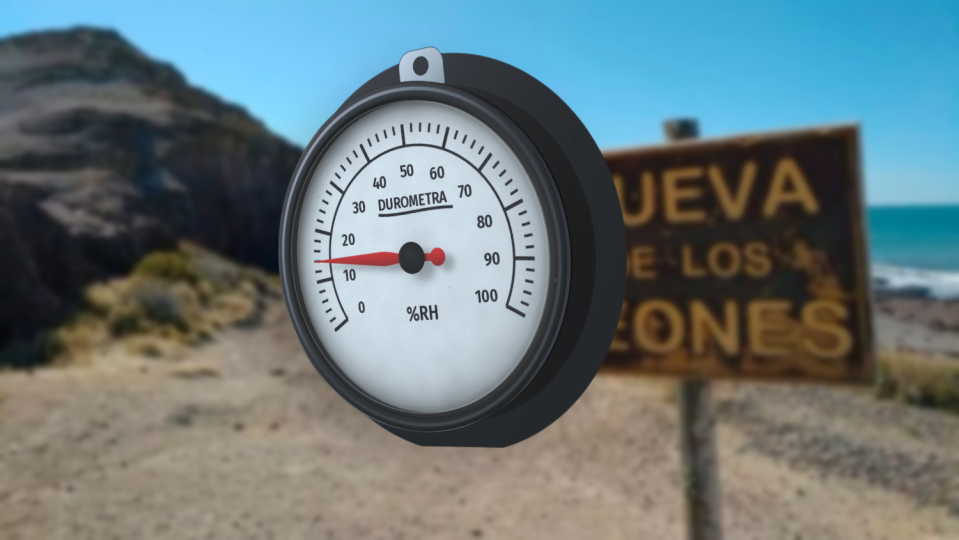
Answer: 14
